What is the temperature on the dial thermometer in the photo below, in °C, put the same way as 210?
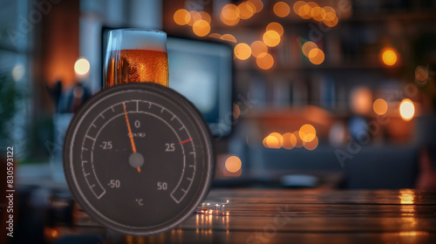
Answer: -5
